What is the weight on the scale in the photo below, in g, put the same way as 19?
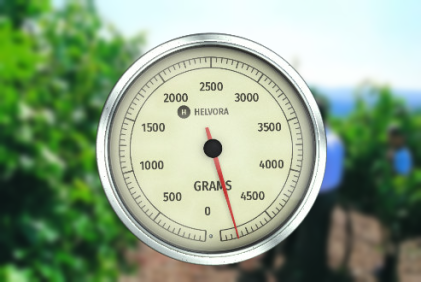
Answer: 4850
